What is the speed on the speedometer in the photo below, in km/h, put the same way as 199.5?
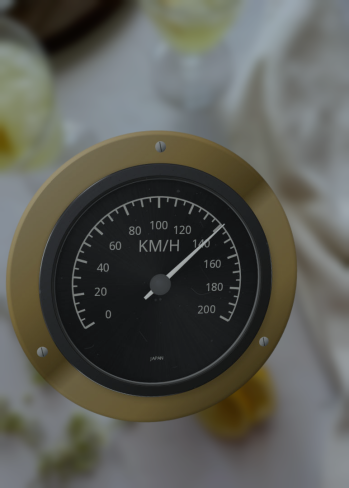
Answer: 140
